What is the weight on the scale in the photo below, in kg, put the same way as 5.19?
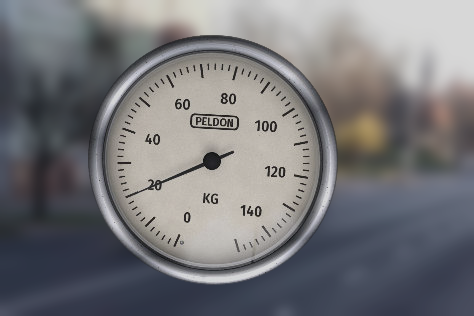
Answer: 20
